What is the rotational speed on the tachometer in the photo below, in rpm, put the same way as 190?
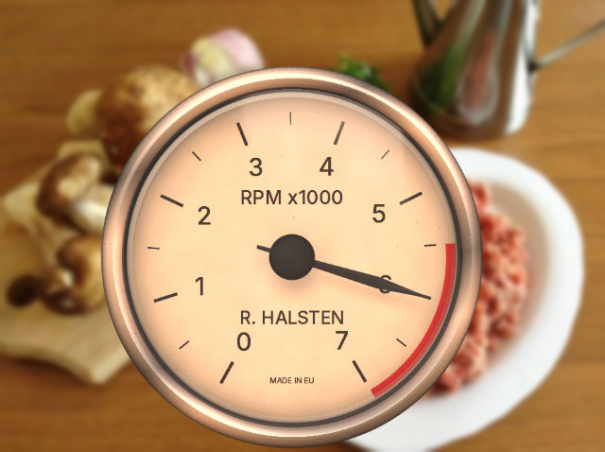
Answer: 6000
